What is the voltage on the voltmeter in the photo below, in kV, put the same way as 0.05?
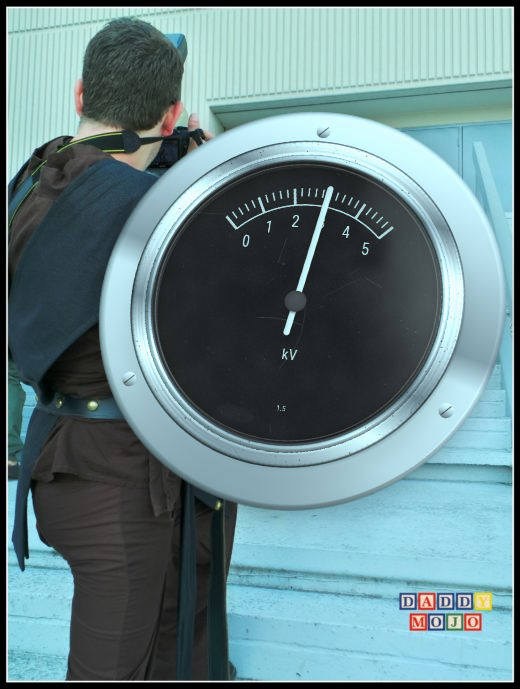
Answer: 3
